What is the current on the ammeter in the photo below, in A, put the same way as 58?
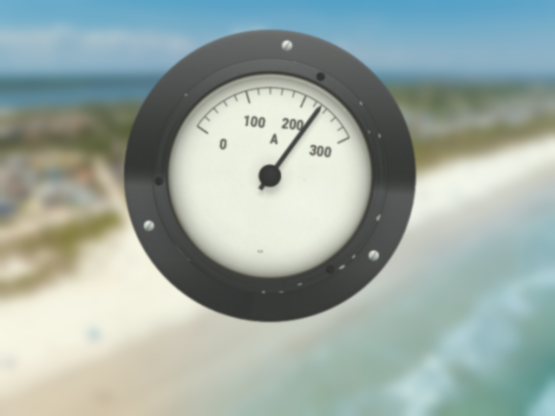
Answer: 230
